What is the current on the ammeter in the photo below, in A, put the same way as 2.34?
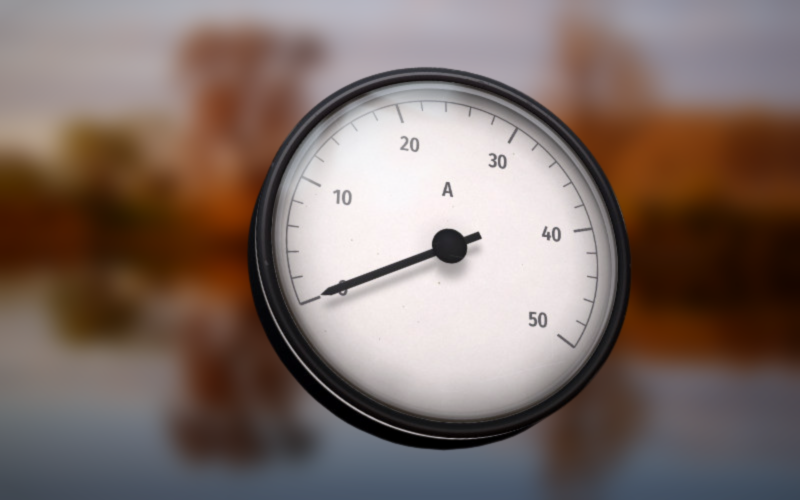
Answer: 0
